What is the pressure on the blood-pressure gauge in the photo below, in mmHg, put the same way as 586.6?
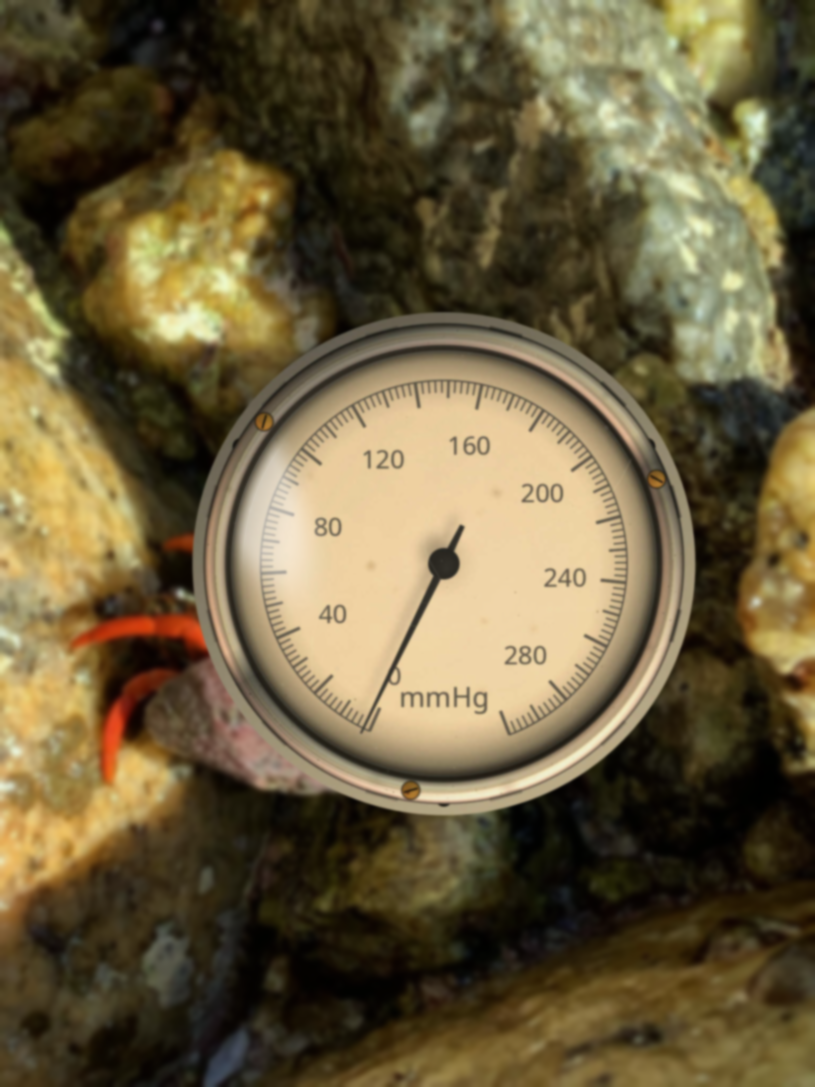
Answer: 2
